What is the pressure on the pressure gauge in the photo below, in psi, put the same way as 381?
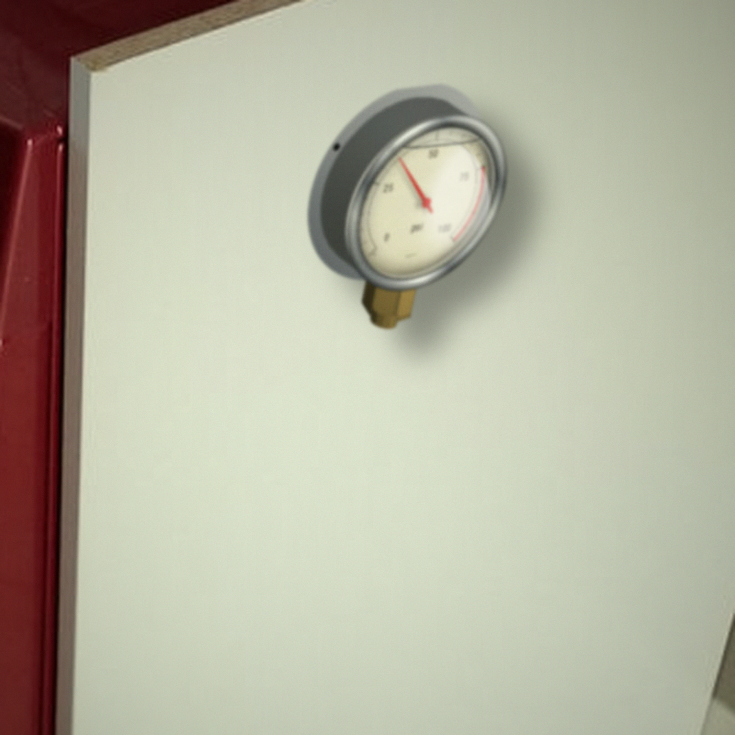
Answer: 35
